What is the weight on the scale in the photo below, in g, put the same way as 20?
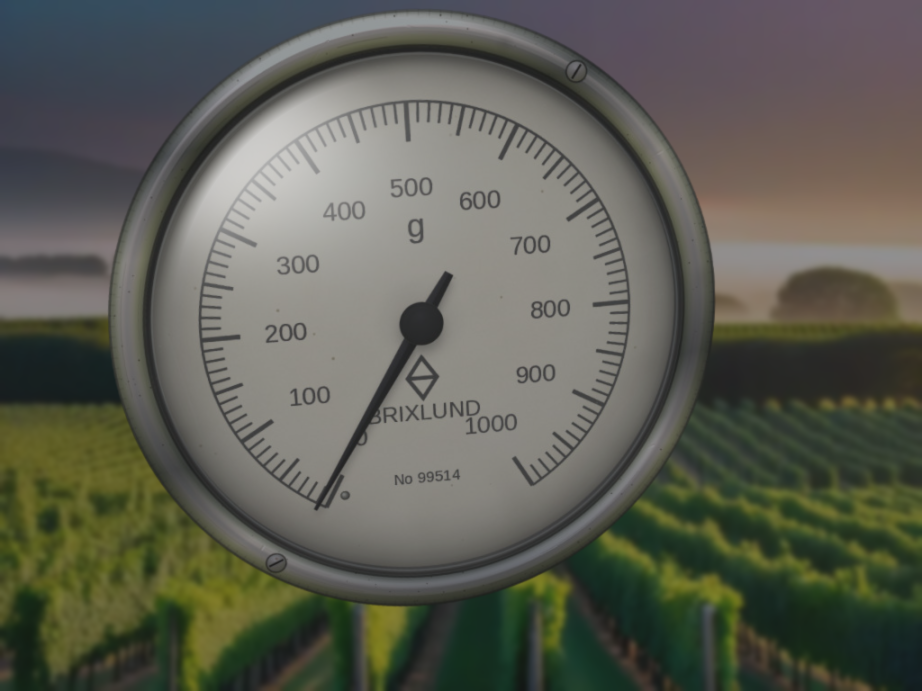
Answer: 10
